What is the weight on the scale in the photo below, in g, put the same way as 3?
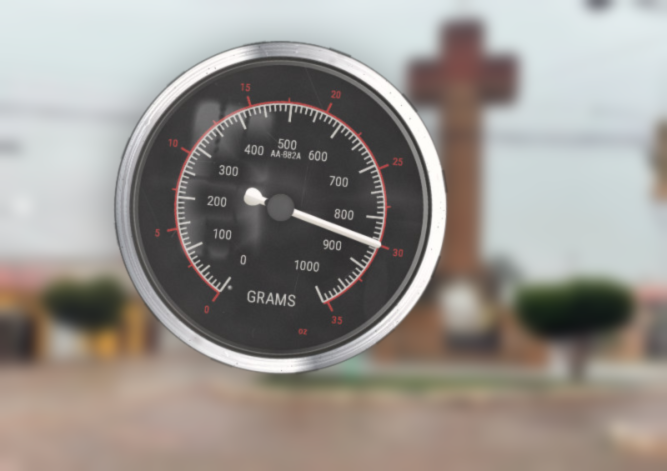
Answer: 850
